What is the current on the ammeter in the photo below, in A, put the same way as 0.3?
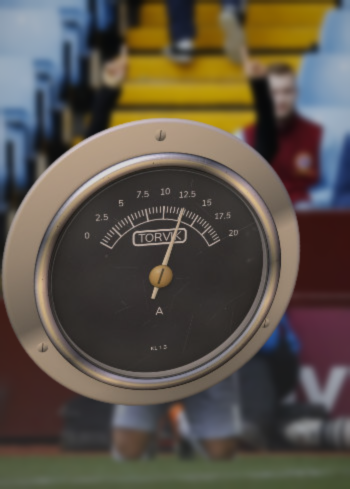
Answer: 12.5
